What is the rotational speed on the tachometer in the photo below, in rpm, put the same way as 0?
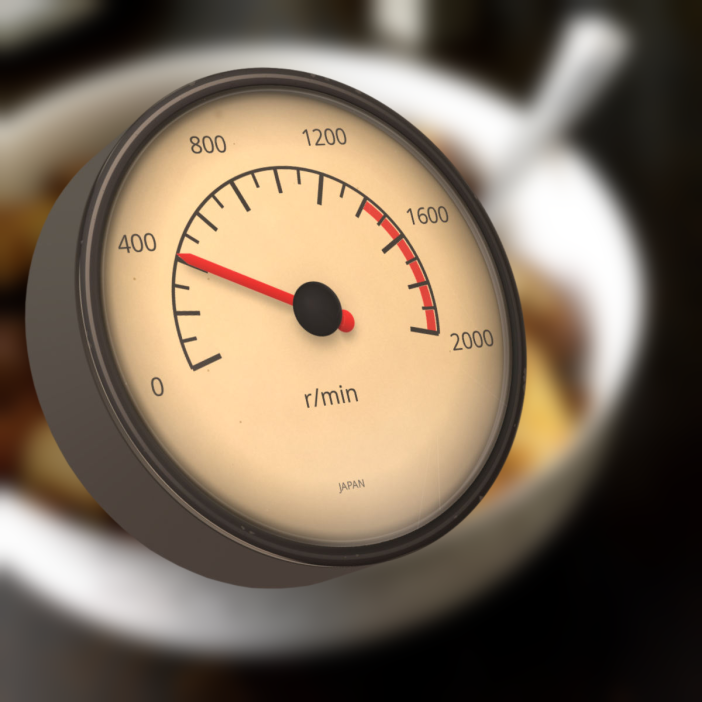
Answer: 400
